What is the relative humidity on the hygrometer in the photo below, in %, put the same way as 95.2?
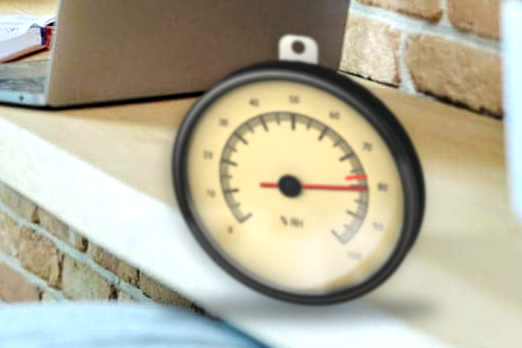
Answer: 80
